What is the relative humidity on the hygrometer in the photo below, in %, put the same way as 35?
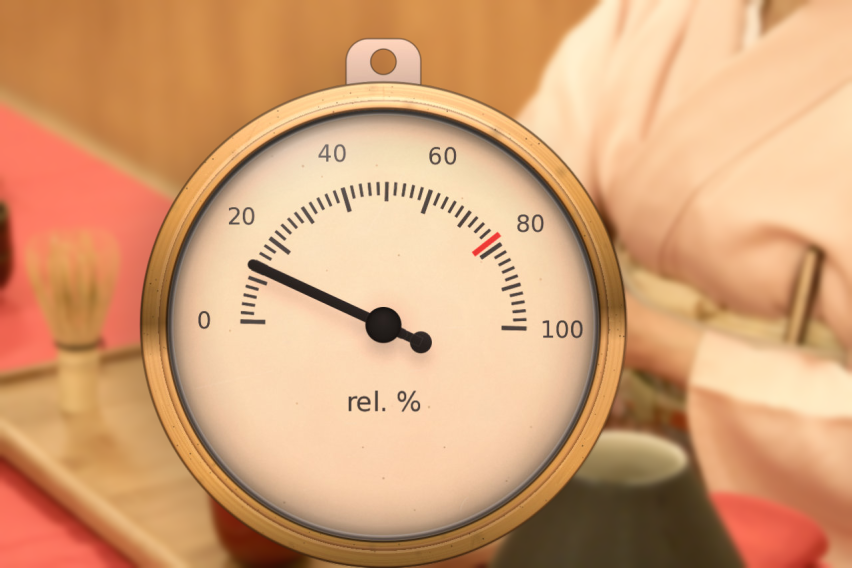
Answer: 13
